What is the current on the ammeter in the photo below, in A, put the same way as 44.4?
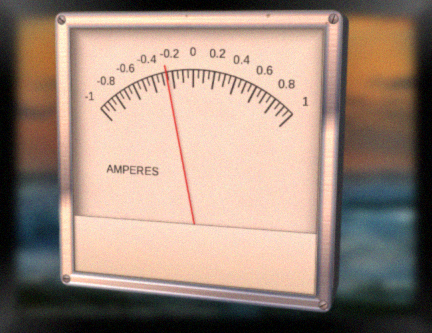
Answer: -0.25
